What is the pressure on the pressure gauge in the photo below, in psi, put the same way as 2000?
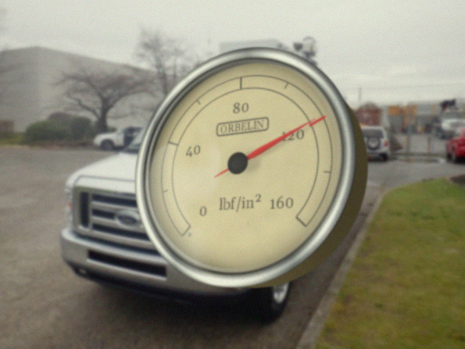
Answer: 120
